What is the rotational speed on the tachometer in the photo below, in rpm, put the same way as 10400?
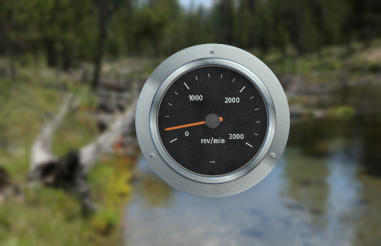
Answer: 200
